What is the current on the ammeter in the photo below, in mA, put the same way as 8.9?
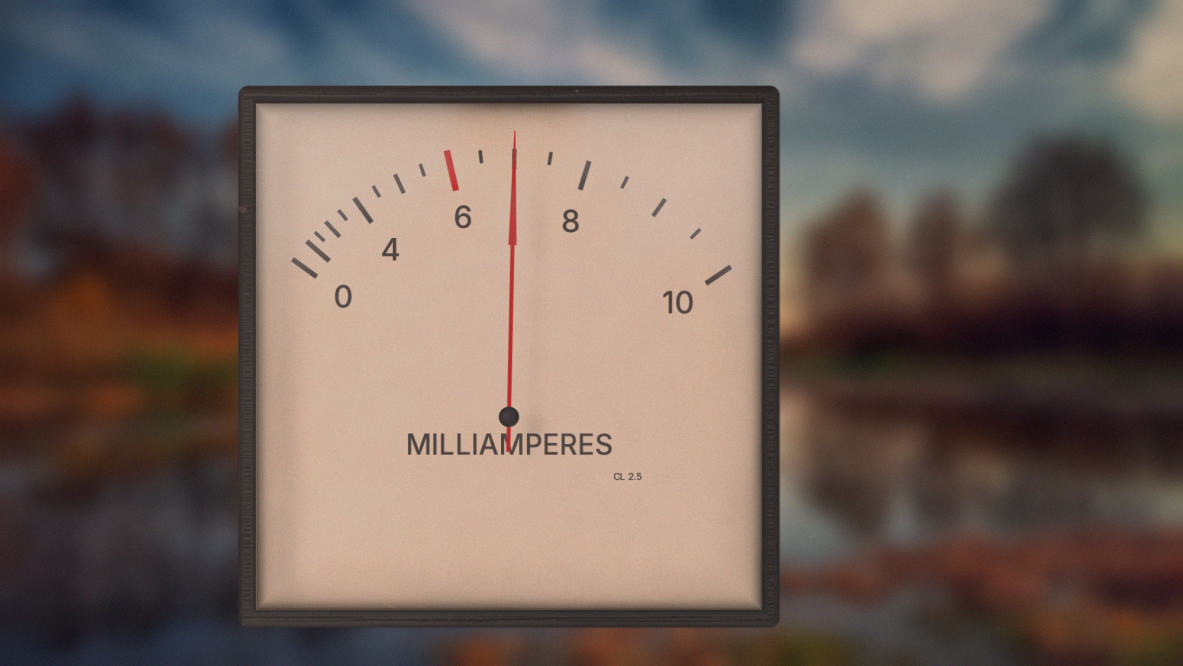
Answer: 7
